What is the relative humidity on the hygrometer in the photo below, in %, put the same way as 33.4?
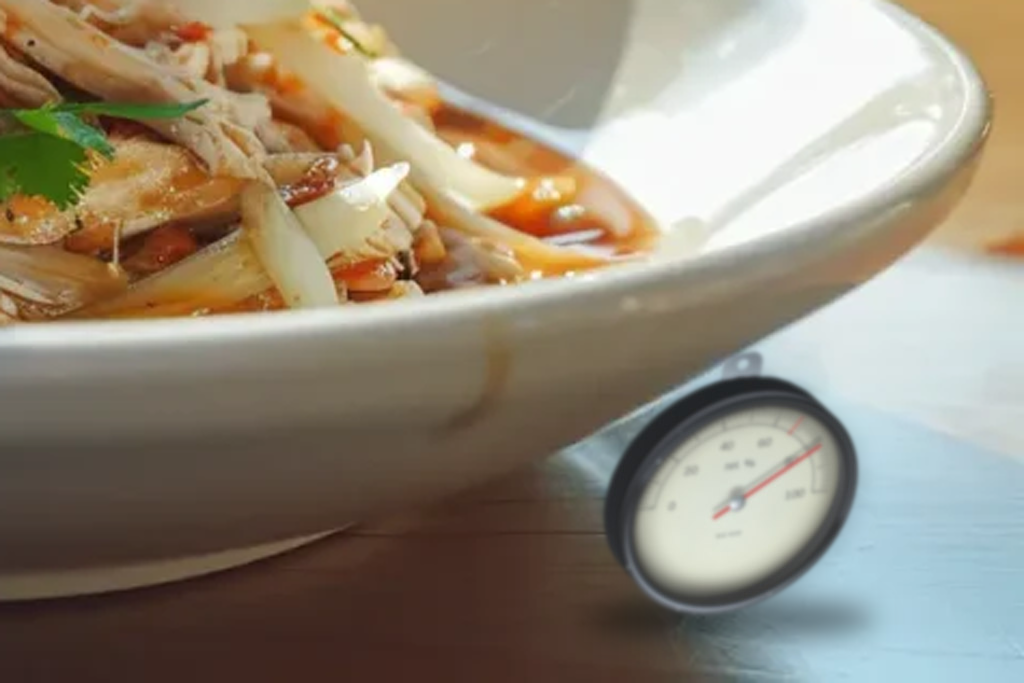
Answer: 80
